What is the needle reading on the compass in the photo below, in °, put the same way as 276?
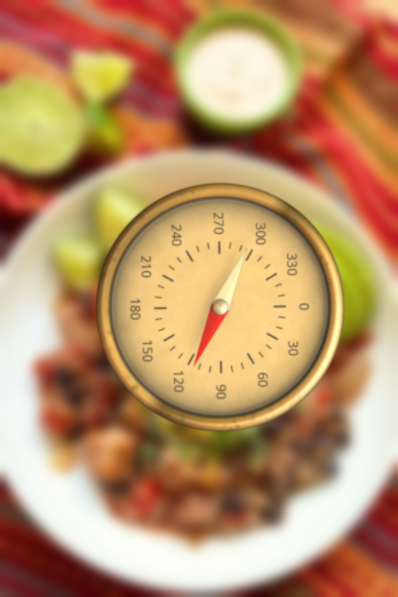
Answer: 115
